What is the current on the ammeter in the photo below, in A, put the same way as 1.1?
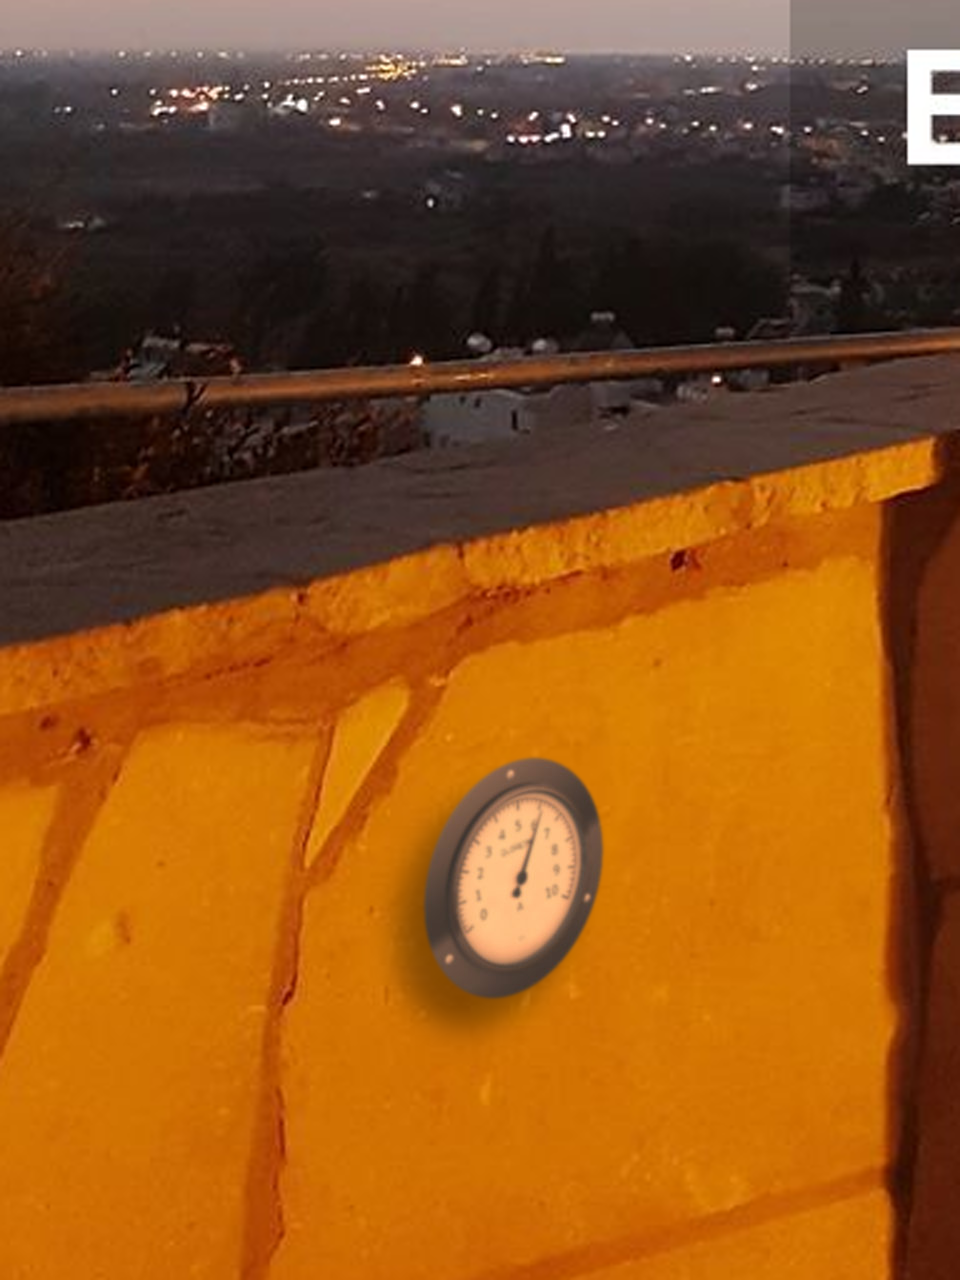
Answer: 6
